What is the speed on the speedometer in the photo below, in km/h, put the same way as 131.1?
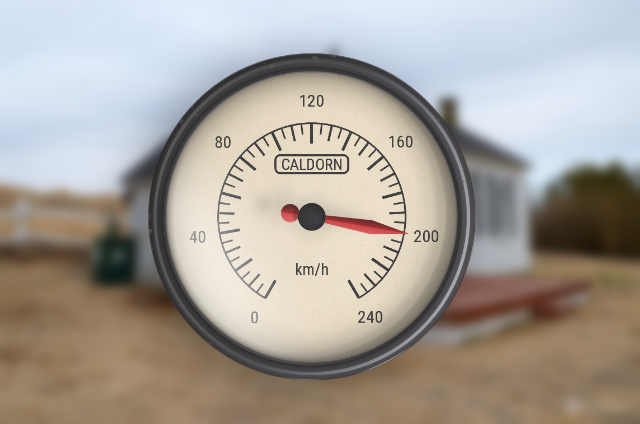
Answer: 200
